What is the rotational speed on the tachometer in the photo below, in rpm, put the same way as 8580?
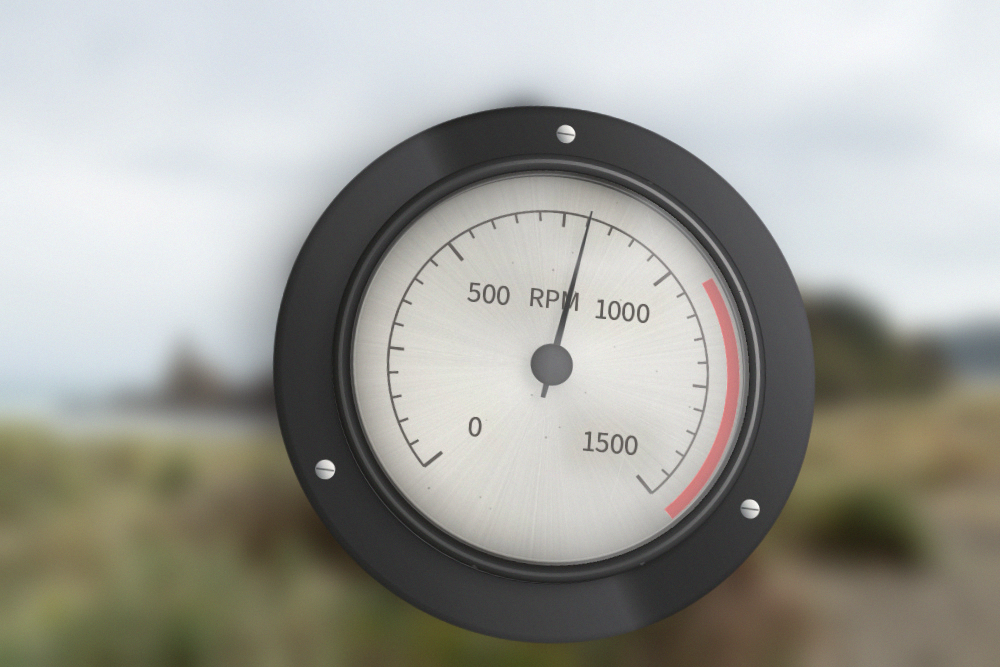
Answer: 800
